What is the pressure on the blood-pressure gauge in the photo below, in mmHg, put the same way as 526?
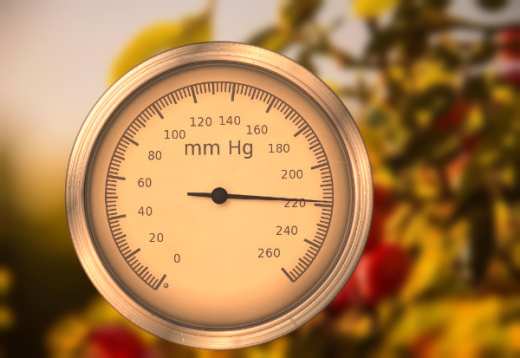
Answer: 218
